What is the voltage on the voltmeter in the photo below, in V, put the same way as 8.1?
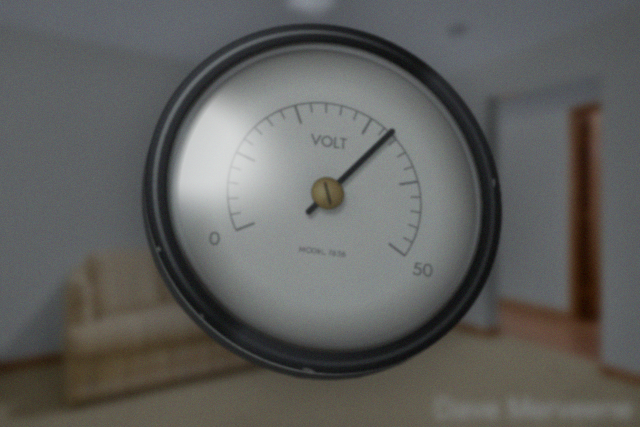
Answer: 33
